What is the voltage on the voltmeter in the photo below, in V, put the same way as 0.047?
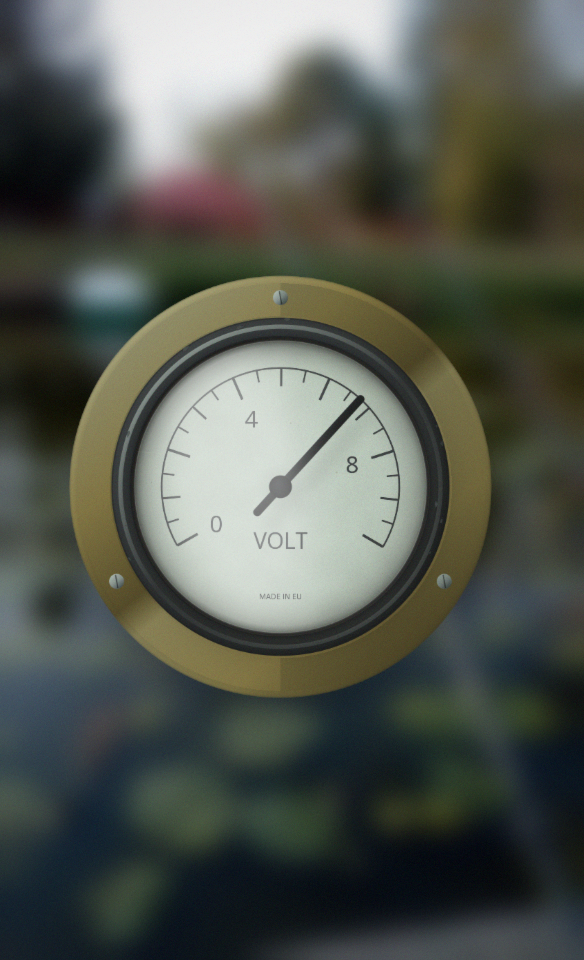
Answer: 6.75
